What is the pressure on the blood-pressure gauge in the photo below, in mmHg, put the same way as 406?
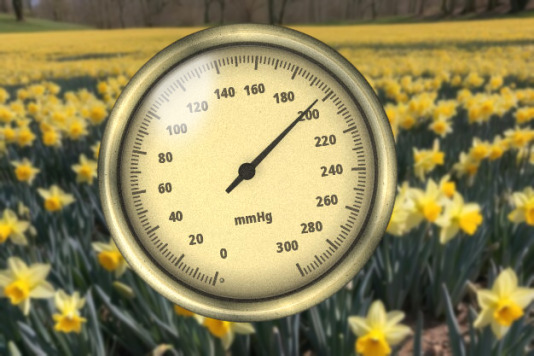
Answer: 198
